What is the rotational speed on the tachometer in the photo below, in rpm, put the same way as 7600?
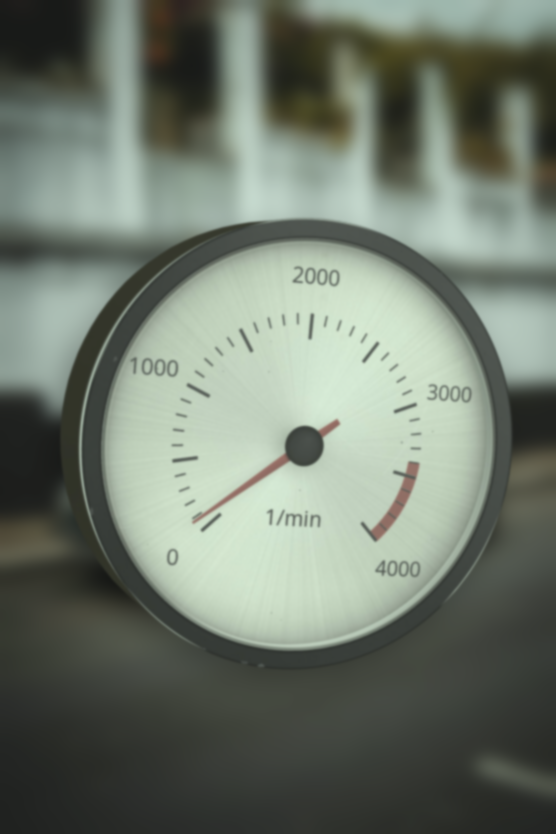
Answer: 100
